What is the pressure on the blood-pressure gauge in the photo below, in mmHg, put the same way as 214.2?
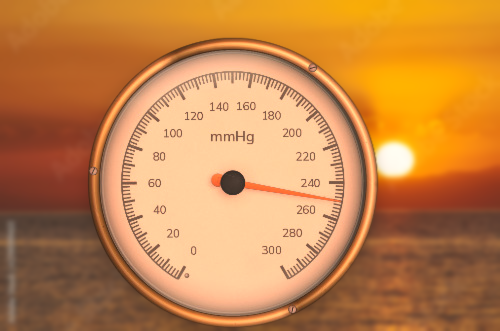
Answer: 250
